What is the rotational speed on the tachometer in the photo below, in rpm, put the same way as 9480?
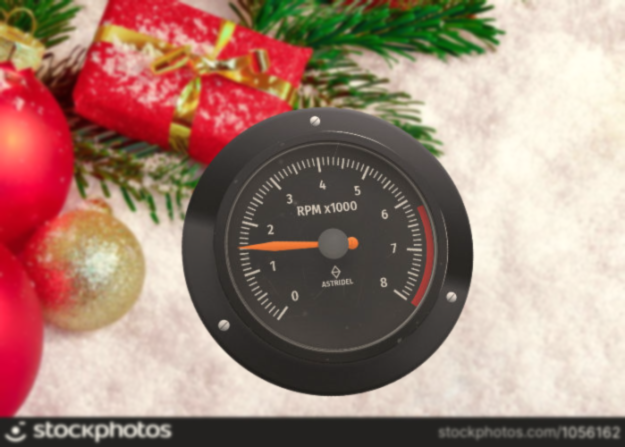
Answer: 1500
